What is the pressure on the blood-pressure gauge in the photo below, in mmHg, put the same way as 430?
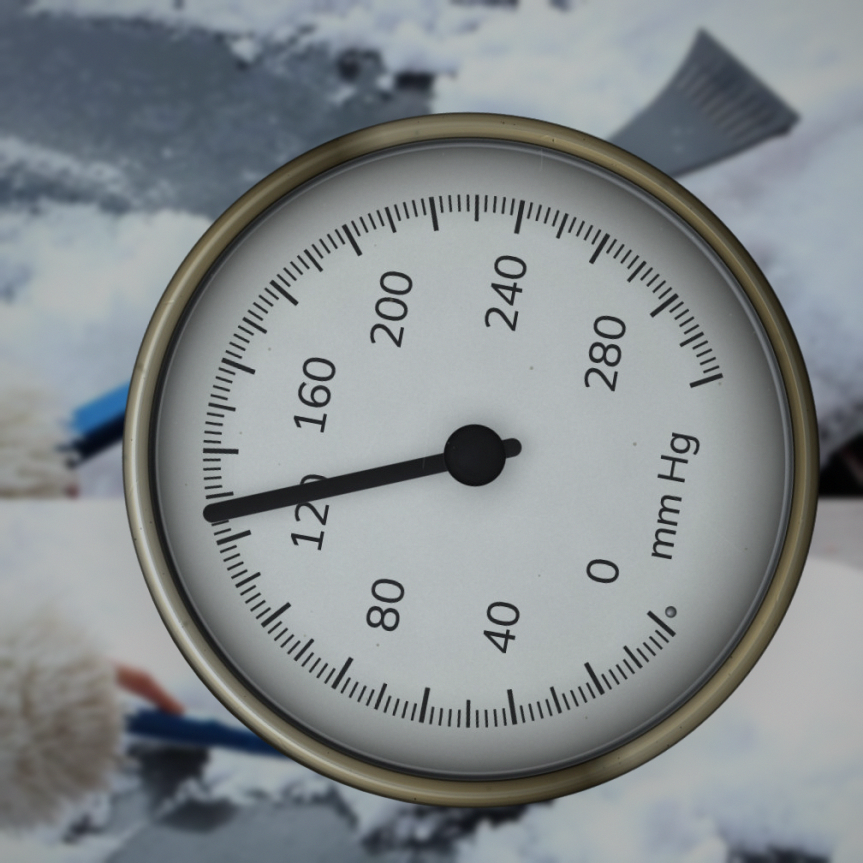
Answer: 126
